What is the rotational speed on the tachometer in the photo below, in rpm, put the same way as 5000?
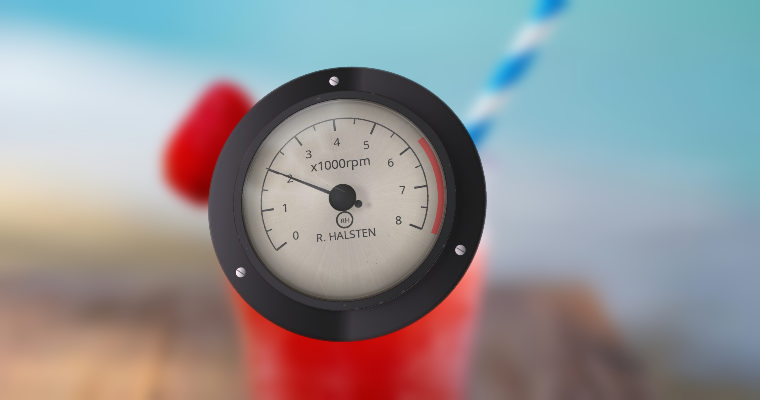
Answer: 2000
